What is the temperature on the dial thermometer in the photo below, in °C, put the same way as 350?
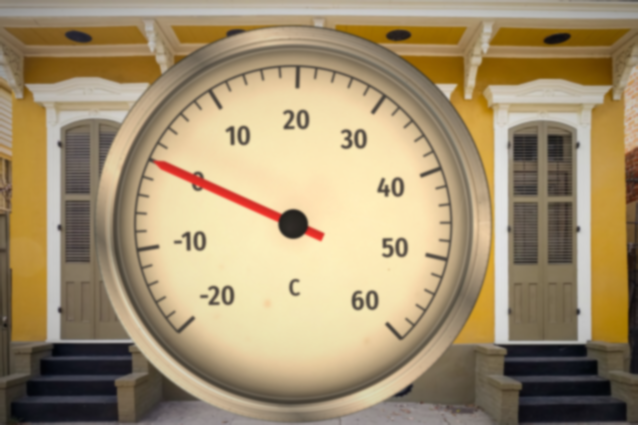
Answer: 0
